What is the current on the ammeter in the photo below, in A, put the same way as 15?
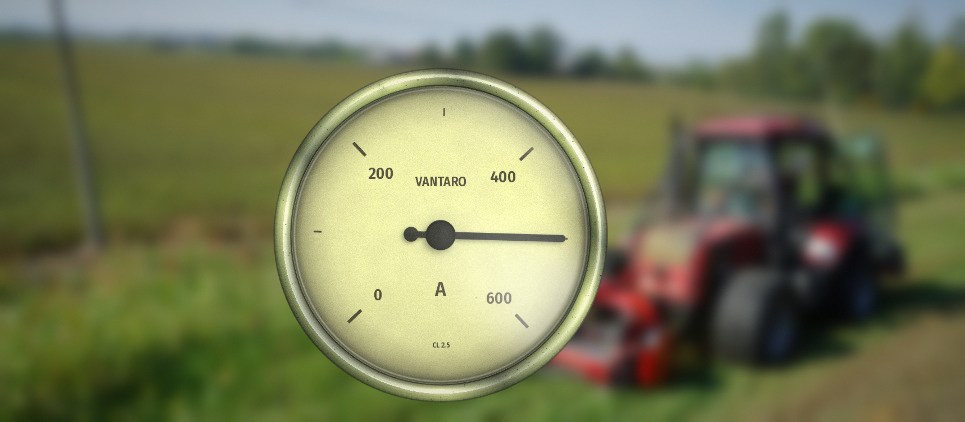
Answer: 500
